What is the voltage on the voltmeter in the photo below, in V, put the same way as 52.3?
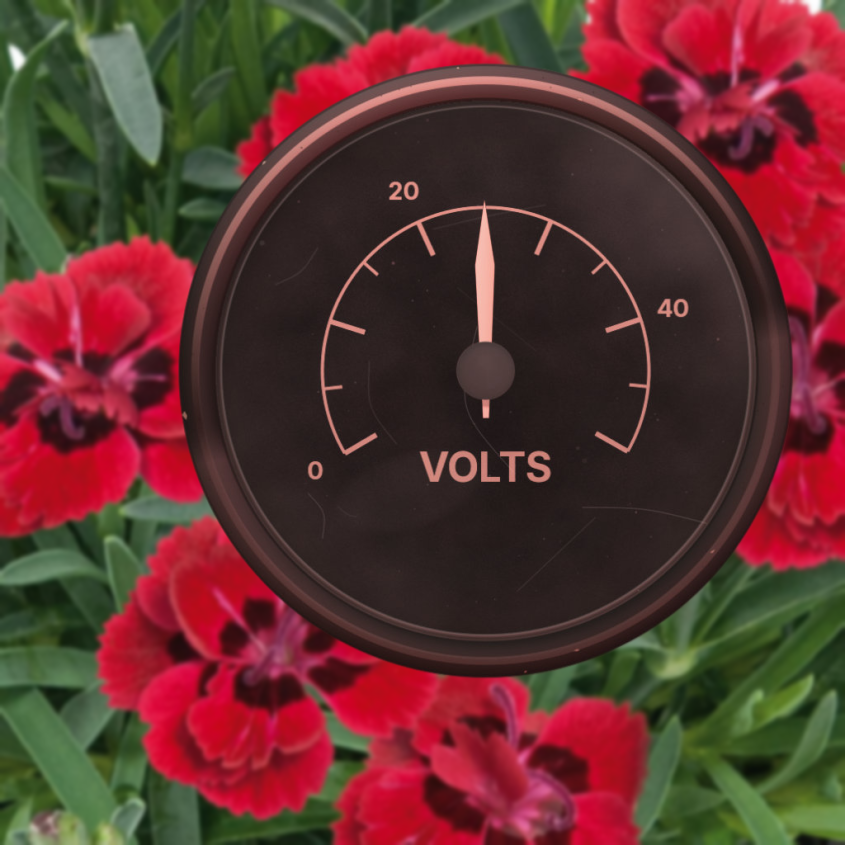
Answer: 25
